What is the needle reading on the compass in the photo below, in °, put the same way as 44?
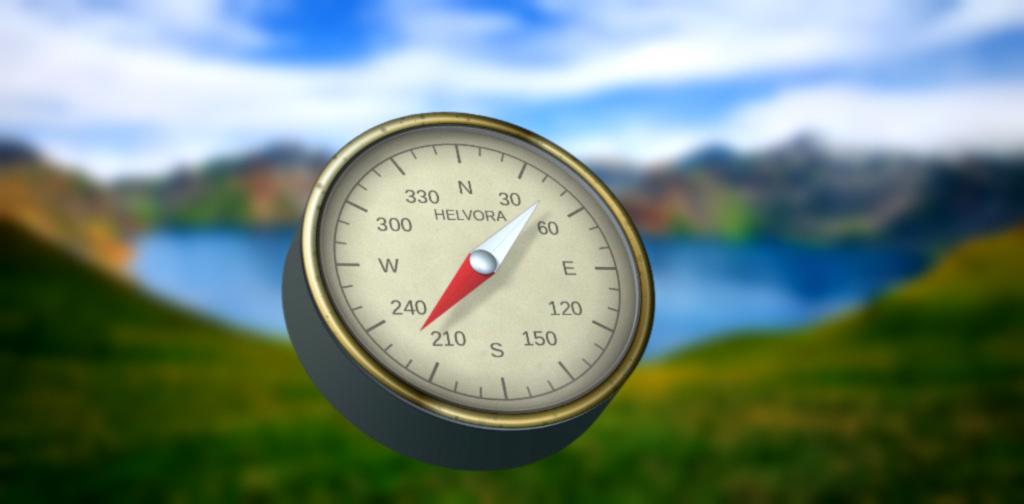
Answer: 225
